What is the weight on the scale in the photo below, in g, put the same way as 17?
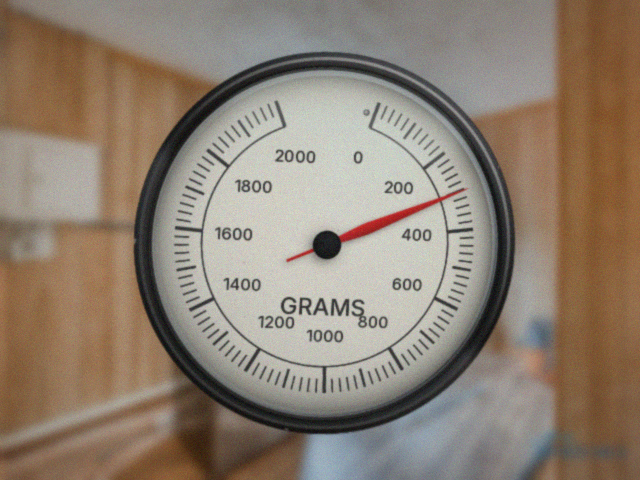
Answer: 300
